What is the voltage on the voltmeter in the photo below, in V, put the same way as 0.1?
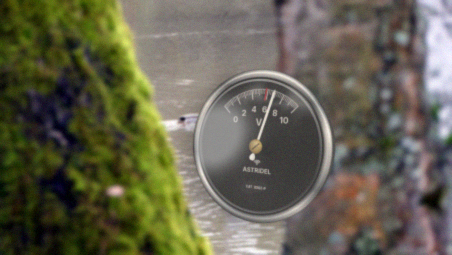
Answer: 7
